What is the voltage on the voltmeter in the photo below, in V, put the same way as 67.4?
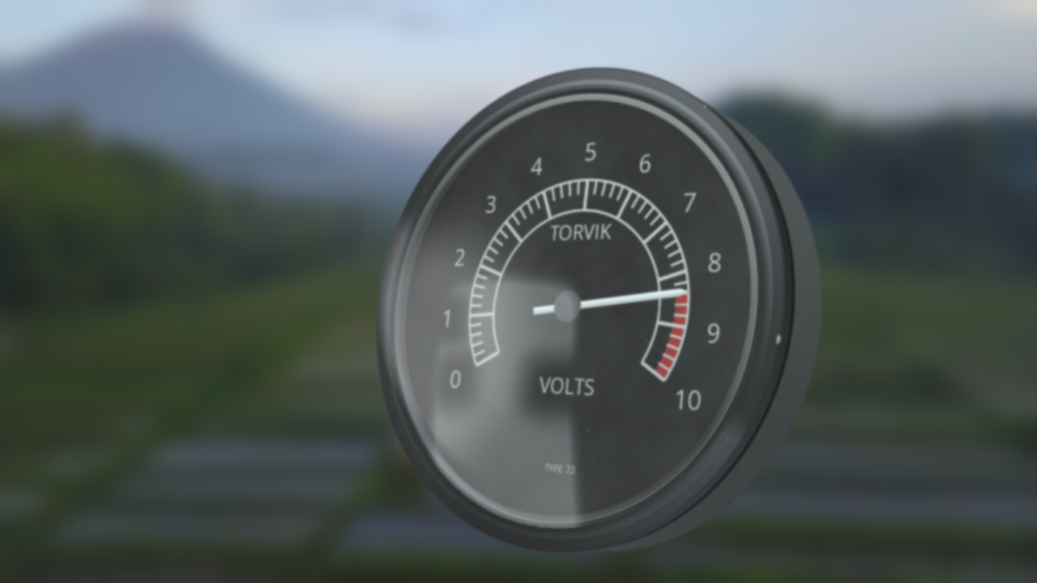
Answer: 8.4
